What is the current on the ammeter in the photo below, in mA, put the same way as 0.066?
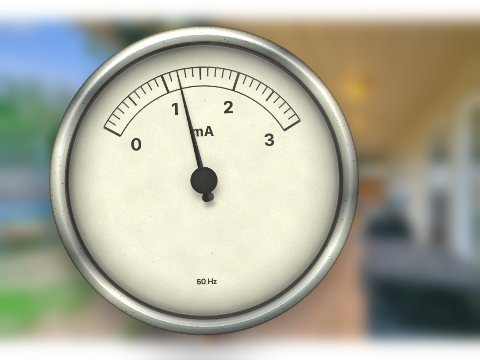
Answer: 1.2
